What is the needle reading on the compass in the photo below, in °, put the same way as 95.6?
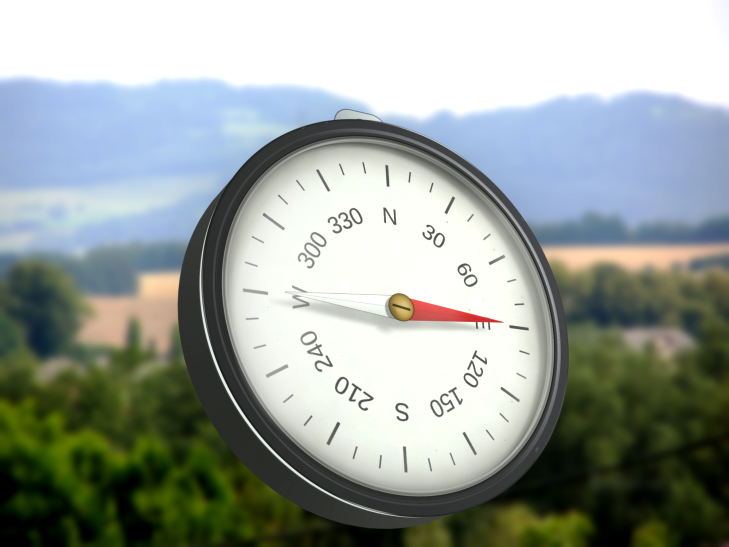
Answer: 90
